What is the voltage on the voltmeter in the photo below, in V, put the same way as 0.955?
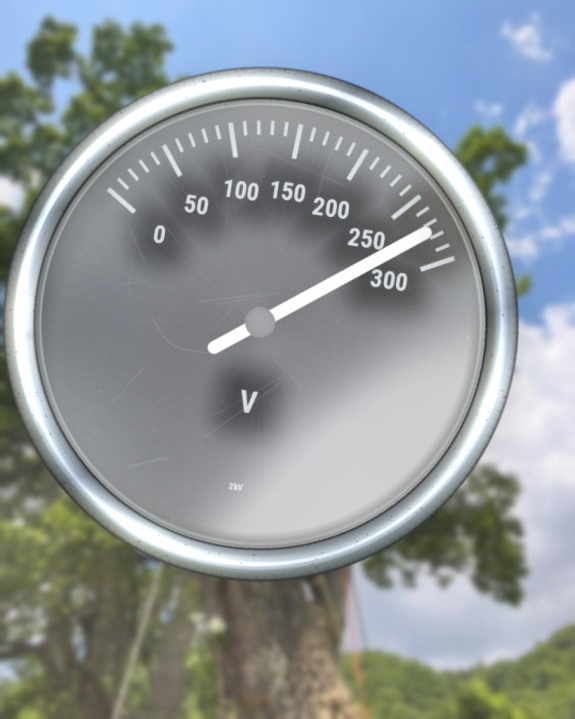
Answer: 275
